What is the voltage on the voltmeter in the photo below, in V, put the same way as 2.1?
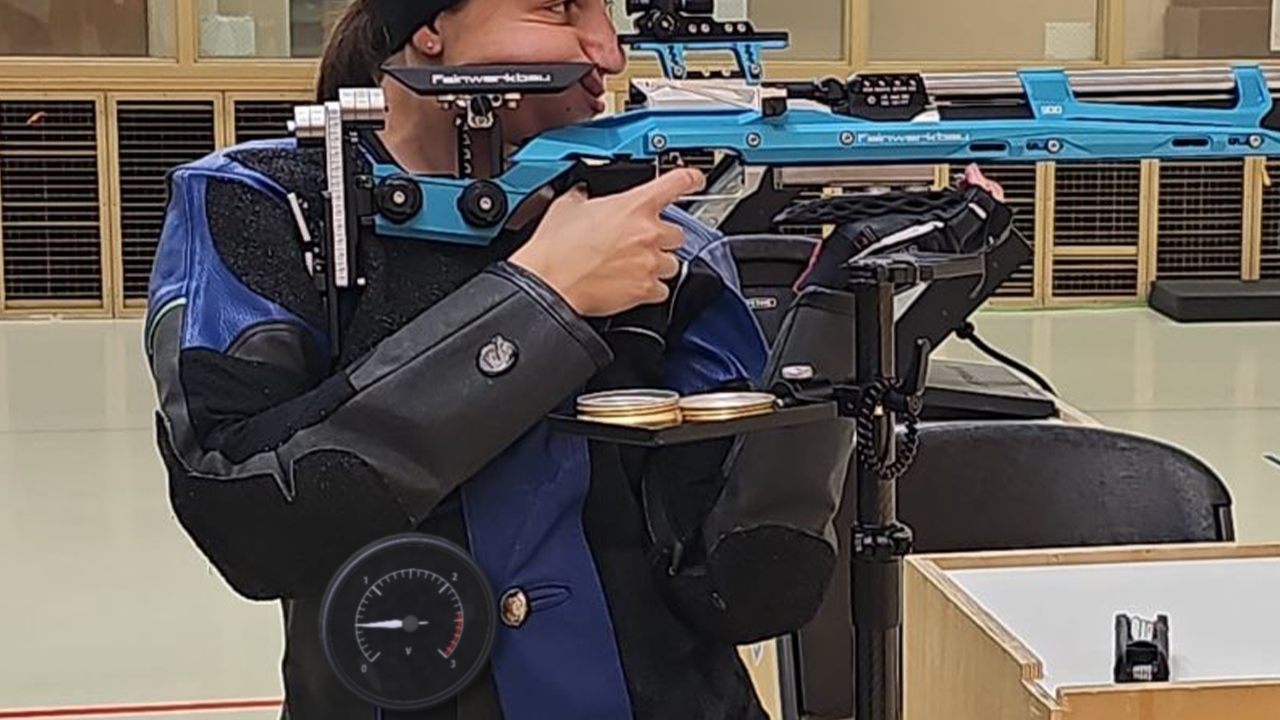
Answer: 0.5
